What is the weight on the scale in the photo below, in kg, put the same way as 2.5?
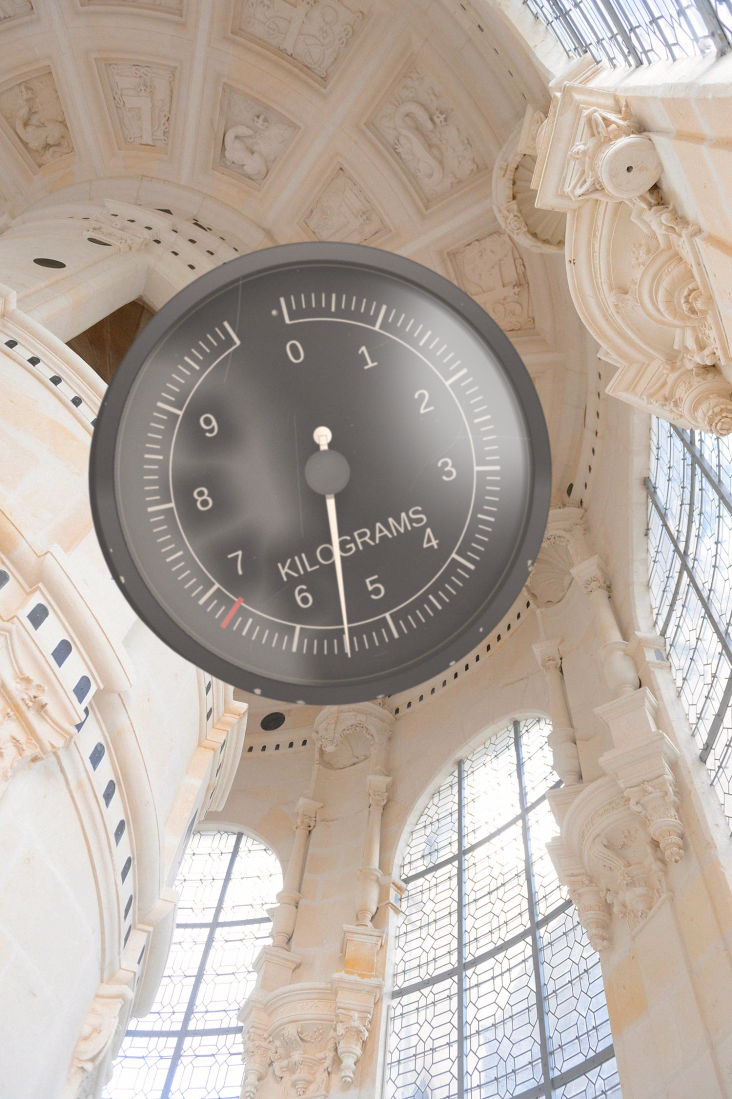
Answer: 5.5
